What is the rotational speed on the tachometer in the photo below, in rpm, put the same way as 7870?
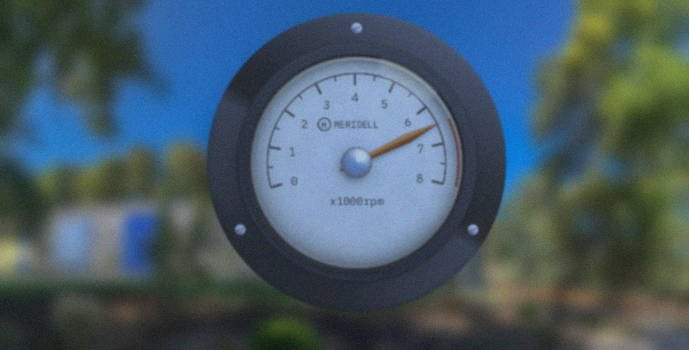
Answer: 6500
